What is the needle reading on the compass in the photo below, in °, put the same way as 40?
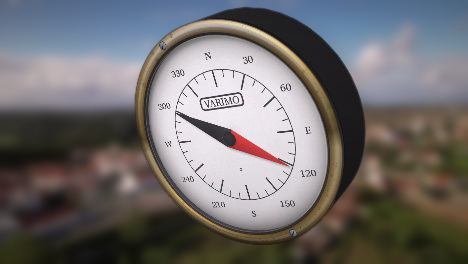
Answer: 120
